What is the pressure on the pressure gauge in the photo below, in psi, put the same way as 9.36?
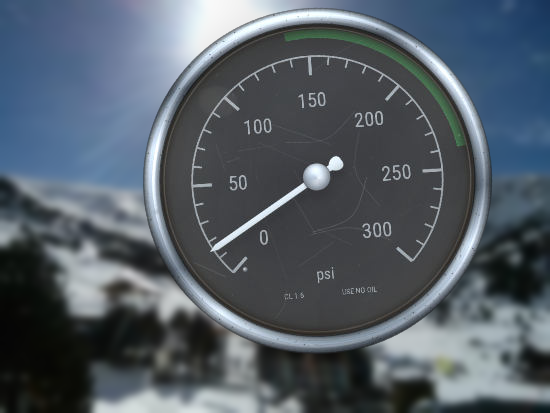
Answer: 15
